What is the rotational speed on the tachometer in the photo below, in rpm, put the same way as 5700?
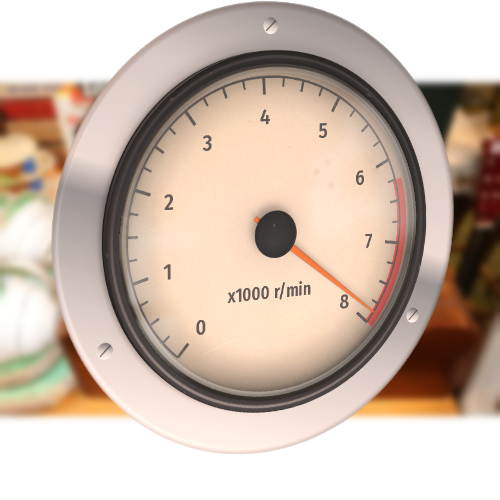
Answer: 7875
